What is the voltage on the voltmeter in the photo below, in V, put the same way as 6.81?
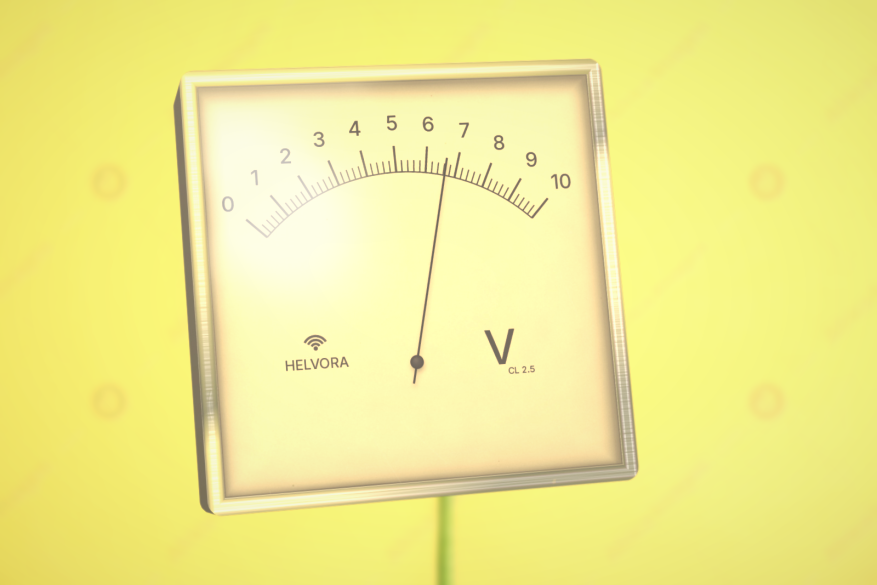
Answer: 6.6
